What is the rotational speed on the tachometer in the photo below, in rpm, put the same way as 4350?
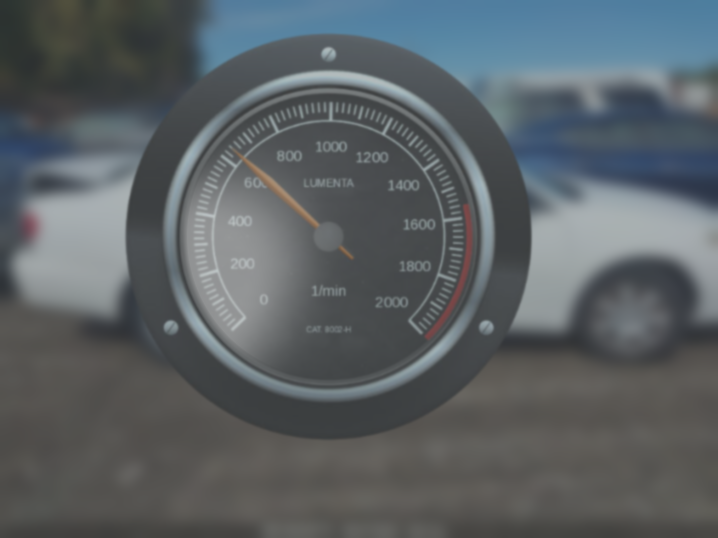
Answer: 640
